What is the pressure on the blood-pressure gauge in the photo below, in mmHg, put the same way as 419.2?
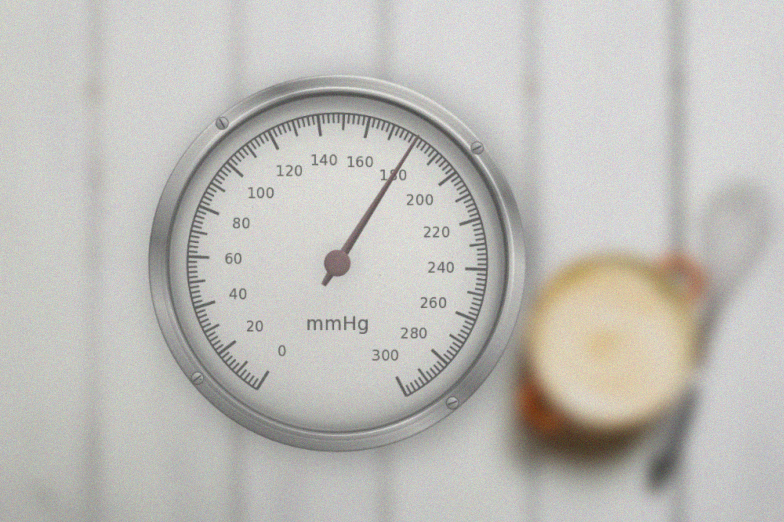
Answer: 180
